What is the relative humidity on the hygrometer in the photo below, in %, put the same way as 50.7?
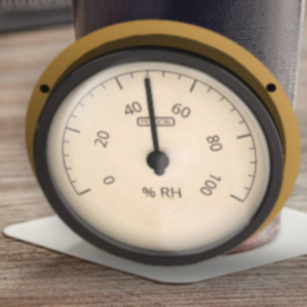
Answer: 48
